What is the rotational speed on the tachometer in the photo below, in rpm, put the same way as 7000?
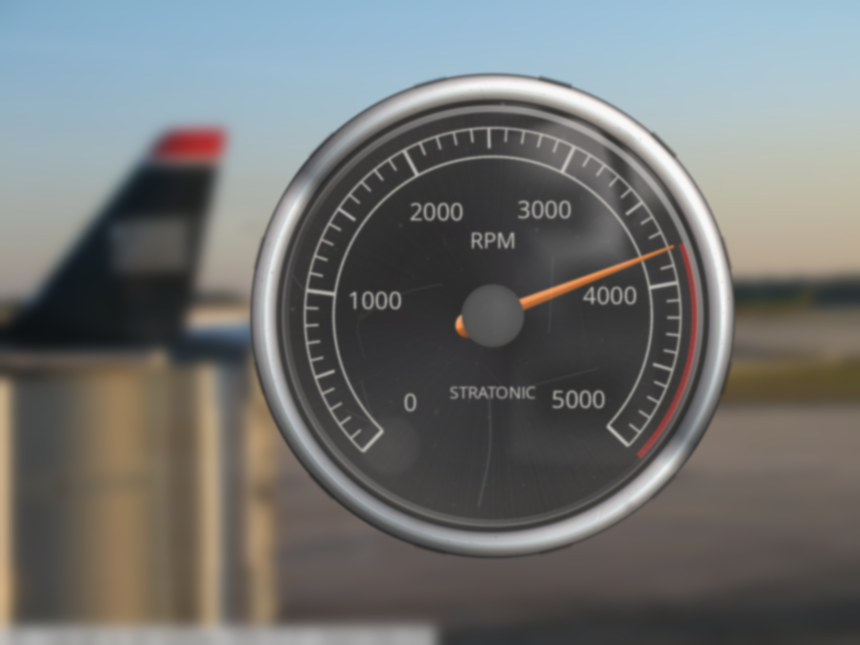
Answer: 3800
